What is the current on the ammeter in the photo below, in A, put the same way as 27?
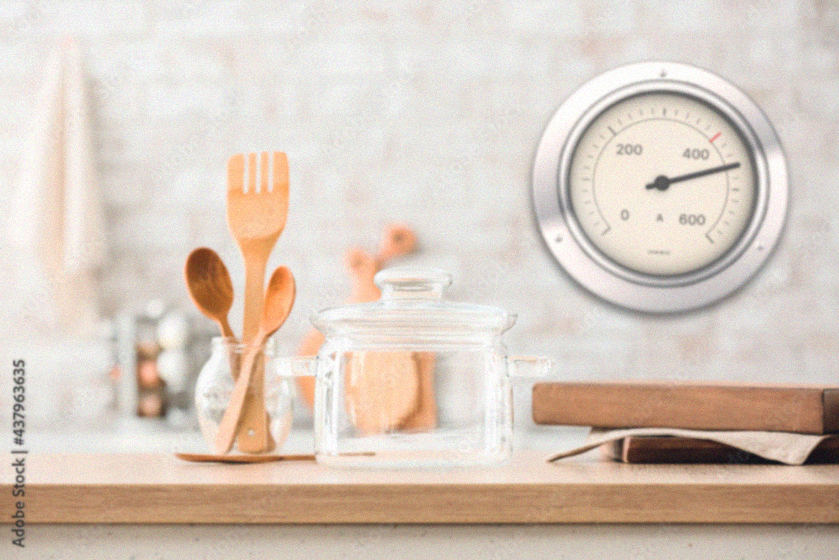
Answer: 460
